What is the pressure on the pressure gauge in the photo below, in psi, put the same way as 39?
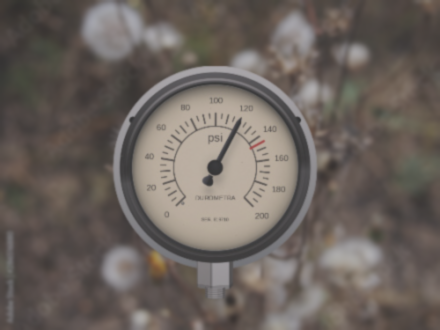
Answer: 120
